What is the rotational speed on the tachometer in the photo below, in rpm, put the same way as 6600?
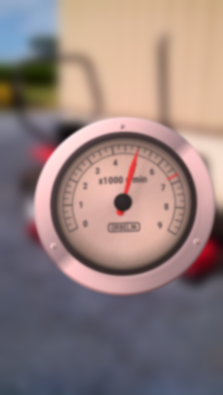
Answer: 5000
